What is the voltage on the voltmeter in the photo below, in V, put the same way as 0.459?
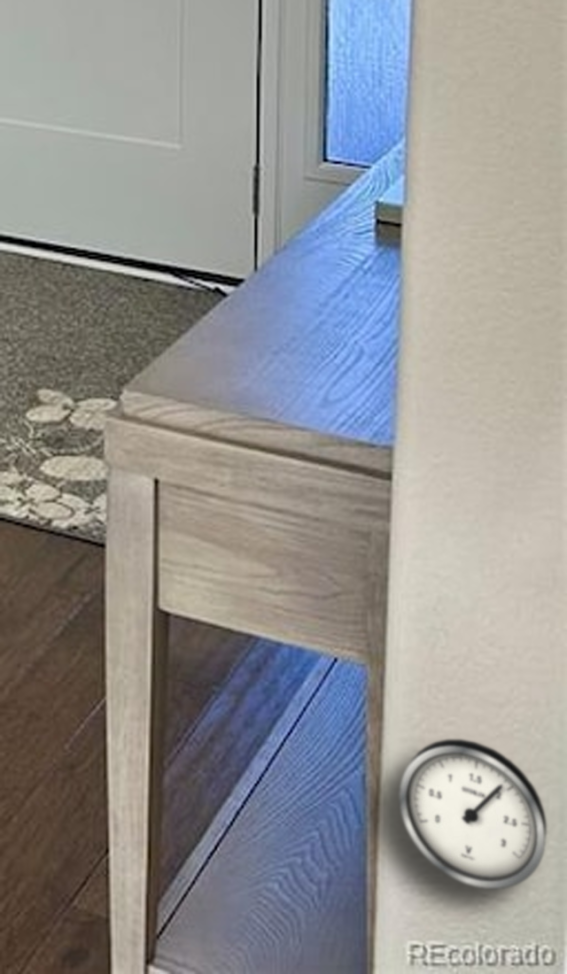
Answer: 1.9
